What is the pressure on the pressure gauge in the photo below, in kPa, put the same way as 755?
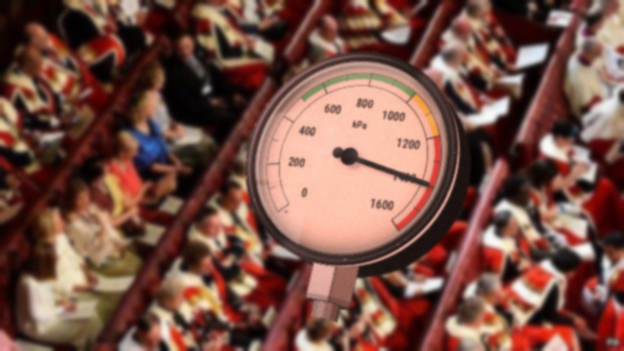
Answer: 1400
